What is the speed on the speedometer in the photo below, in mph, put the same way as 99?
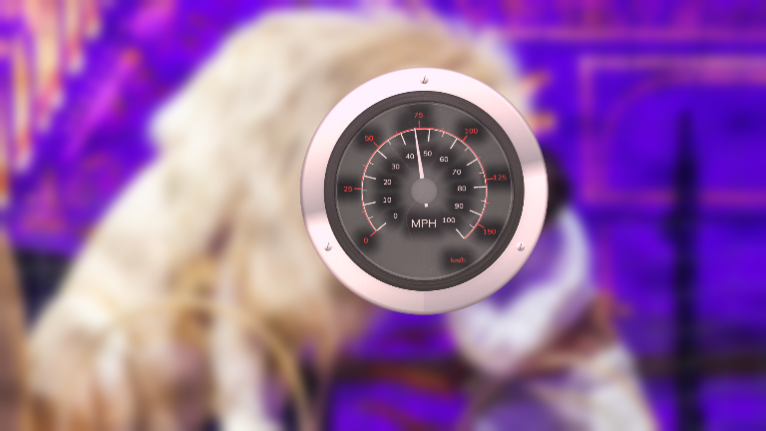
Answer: 45
